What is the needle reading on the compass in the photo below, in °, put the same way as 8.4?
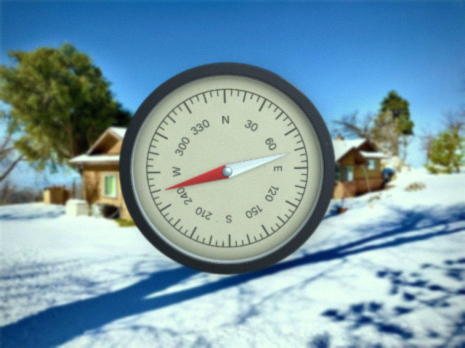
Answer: 255
